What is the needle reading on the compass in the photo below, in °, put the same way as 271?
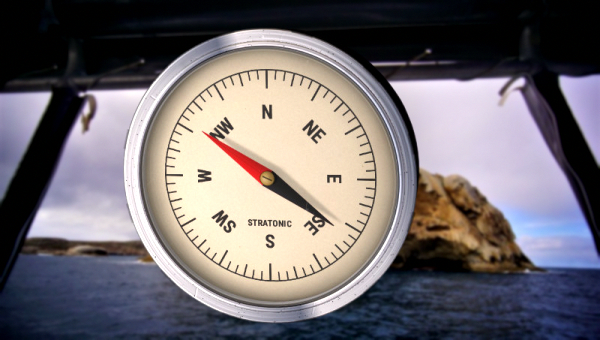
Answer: 305
